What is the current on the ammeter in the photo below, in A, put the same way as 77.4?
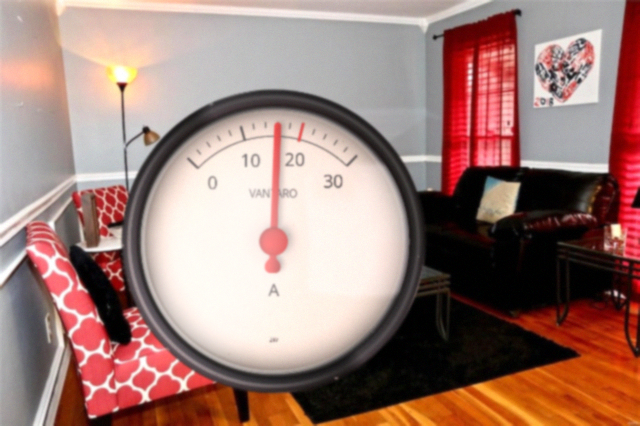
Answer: 16
